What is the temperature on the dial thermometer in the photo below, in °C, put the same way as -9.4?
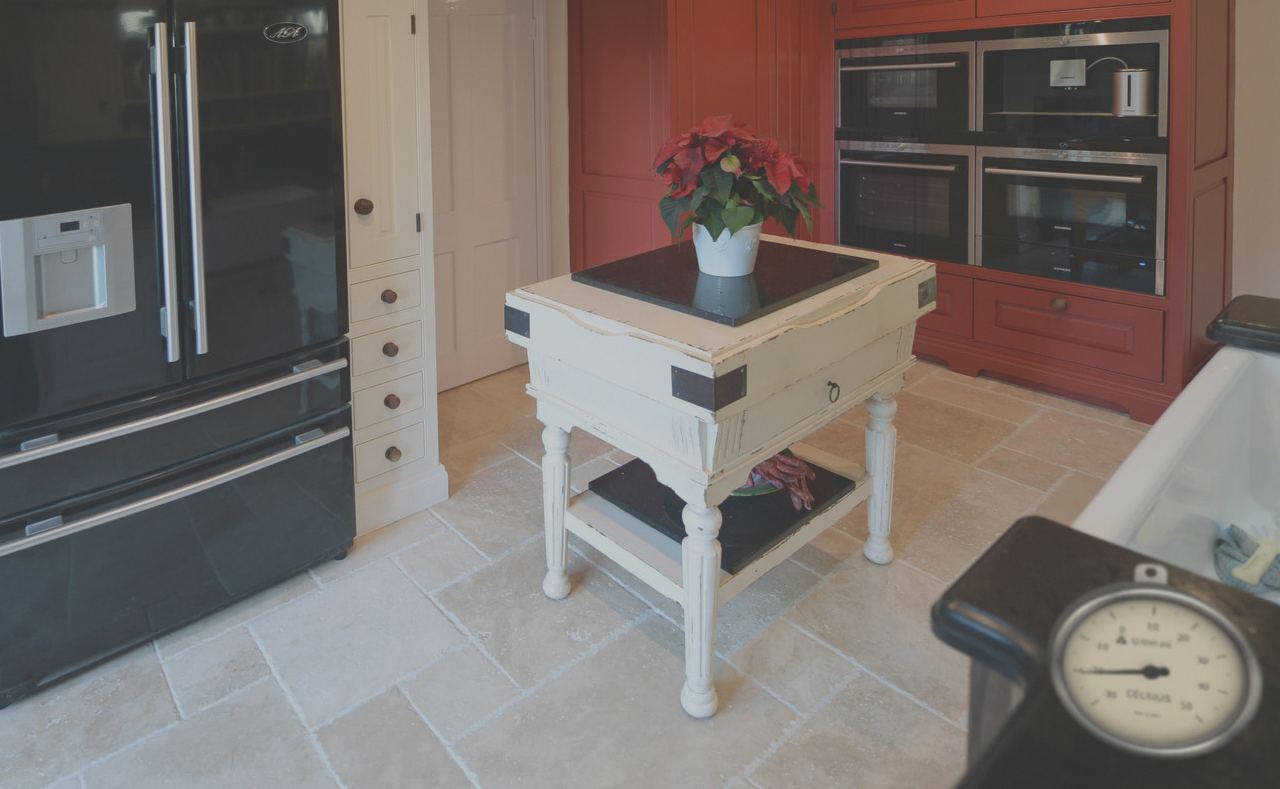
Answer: -20
